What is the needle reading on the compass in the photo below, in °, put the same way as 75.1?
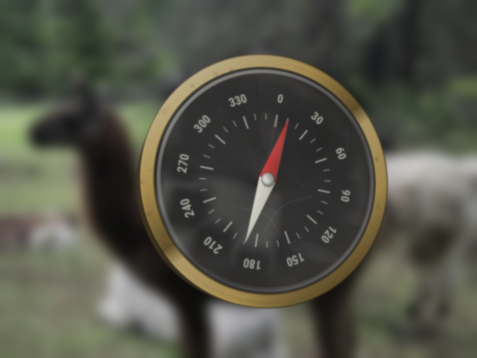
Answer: 10
